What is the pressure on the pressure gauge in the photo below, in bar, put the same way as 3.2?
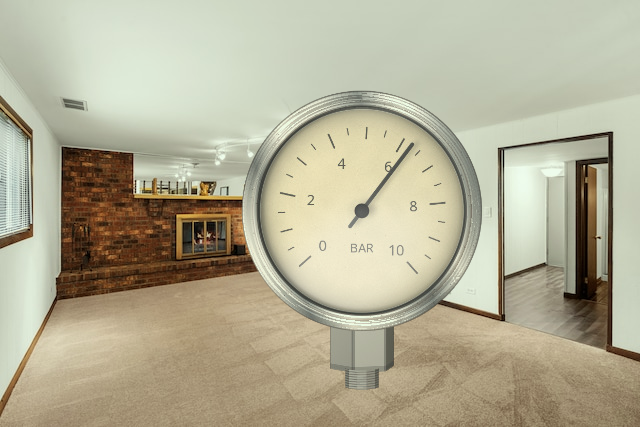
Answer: 6.25
